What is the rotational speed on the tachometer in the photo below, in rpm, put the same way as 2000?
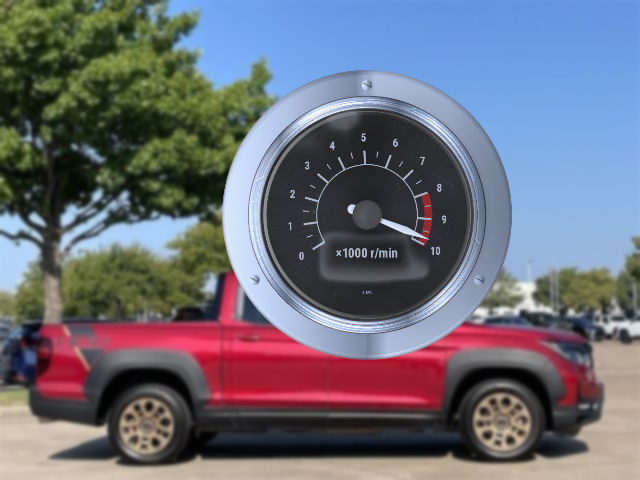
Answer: 9750
